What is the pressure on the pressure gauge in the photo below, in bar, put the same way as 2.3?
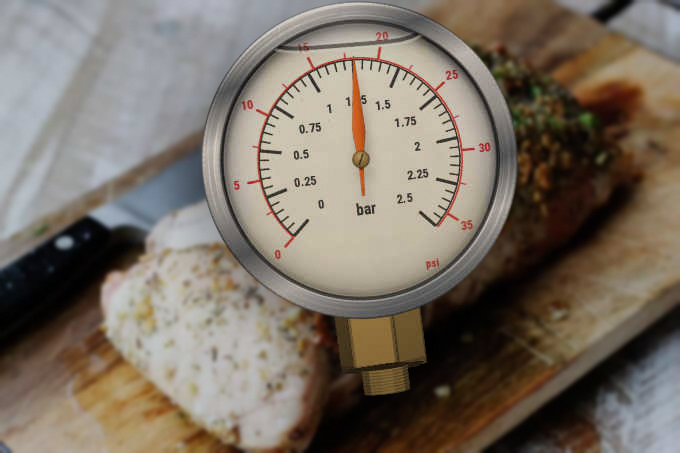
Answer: 1.25
